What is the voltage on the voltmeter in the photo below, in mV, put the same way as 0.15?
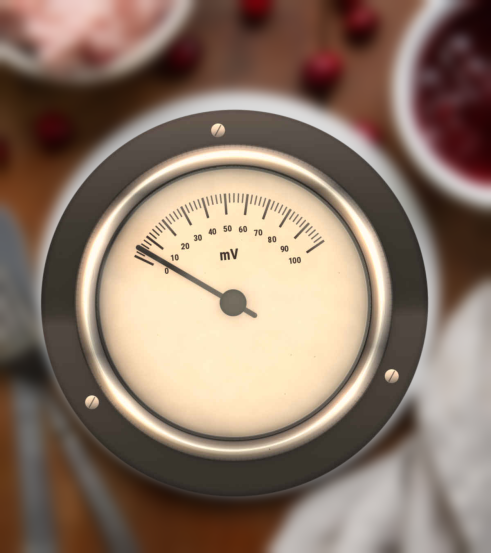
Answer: 4
